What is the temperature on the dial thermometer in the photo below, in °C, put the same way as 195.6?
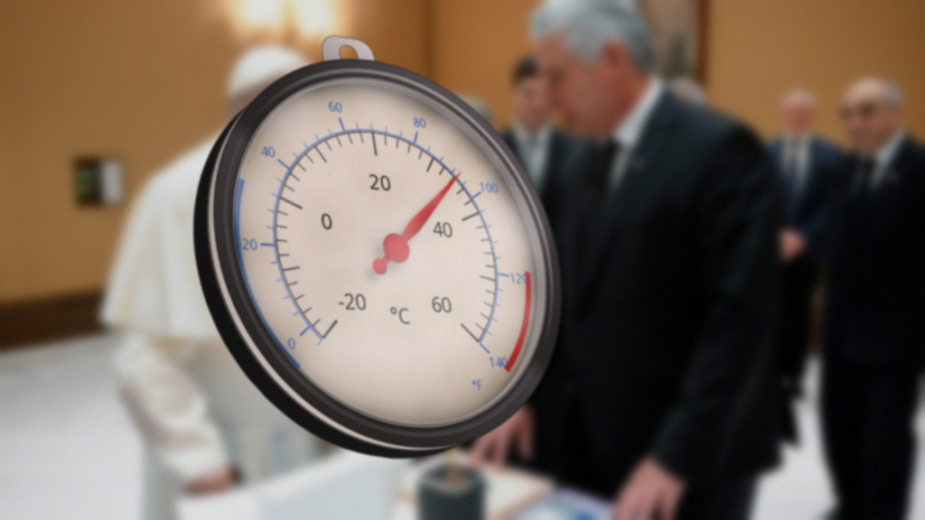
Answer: 34
